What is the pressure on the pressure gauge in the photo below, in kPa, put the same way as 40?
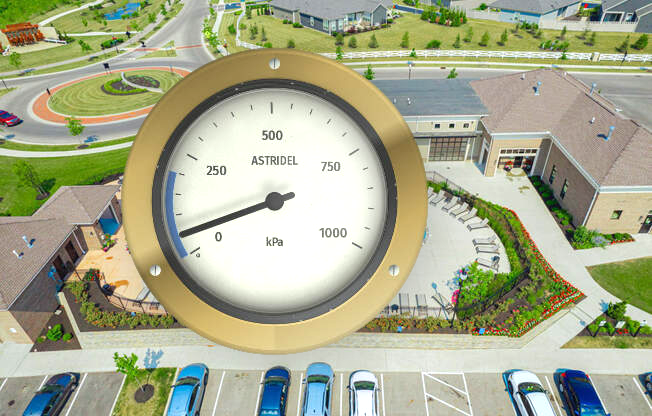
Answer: 50
